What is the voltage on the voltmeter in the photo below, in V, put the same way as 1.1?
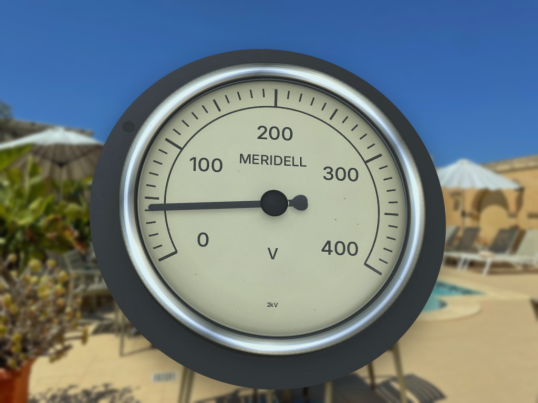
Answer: 40
